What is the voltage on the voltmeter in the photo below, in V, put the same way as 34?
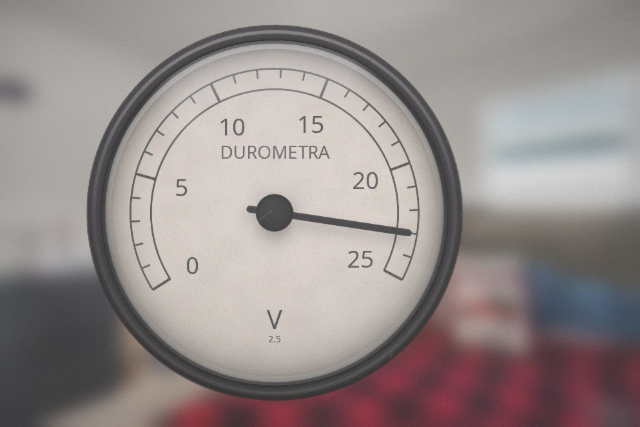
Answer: 23
